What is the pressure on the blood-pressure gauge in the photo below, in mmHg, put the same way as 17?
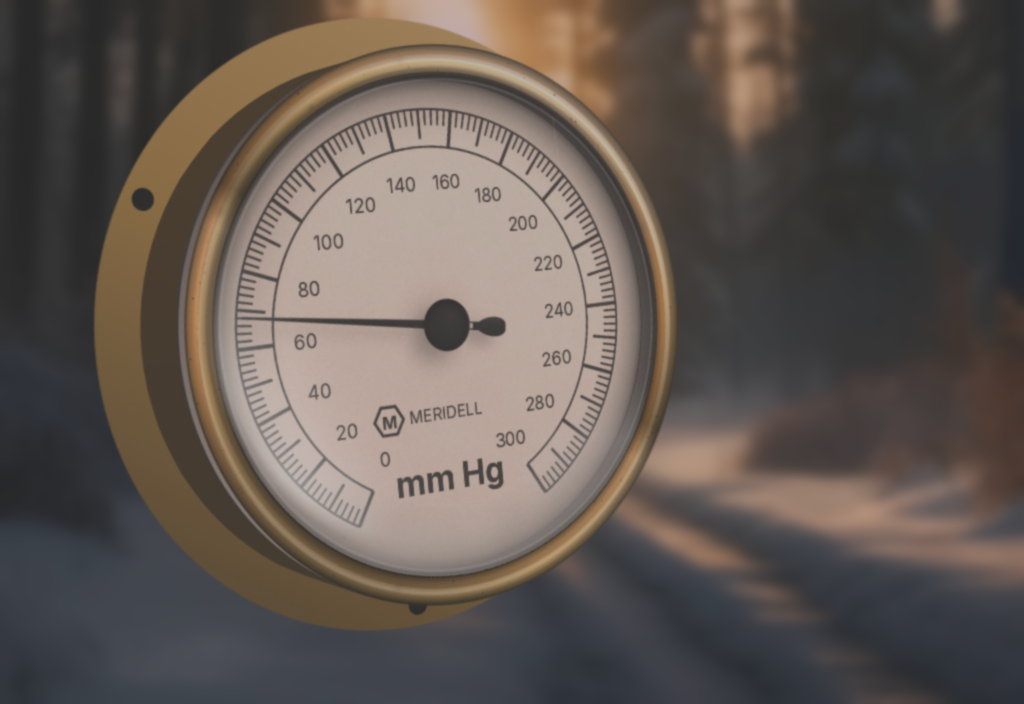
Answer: 68
